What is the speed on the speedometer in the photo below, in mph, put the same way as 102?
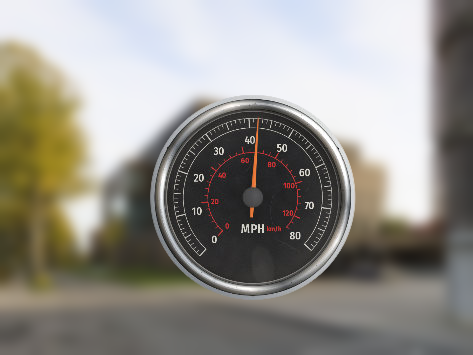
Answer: 42
